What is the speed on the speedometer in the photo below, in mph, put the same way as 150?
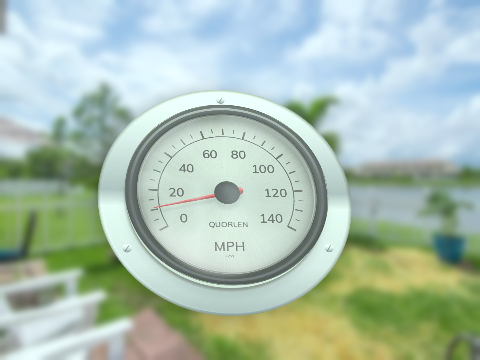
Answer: 10
